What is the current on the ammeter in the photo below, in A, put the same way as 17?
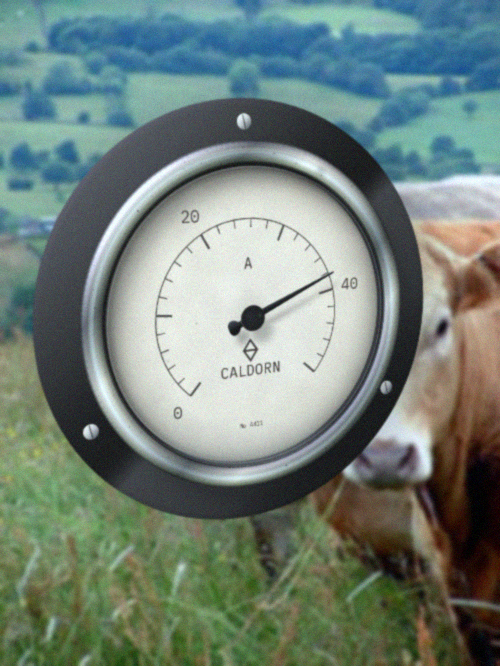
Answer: 38
